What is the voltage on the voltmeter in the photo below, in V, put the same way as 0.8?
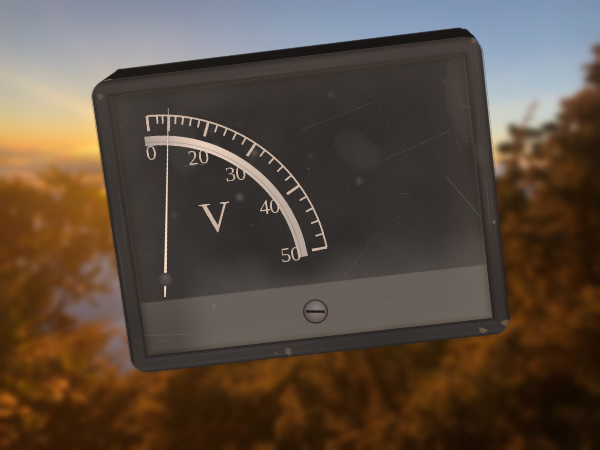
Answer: 10
